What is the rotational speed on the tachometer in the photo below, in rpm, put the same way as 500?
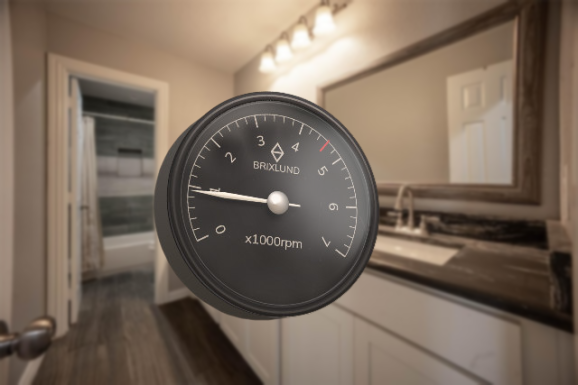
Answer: 900
